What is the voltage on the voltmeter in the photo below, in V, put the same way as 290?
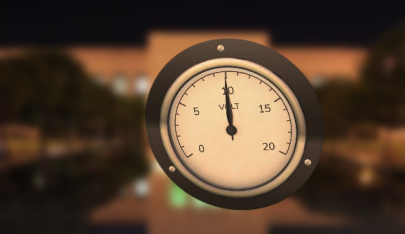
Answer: 10
